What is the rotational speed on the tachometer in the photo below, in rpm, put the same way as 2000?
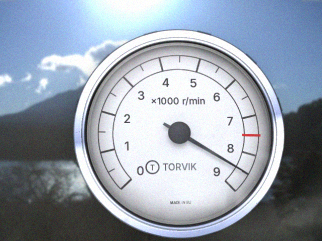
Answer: 8500
